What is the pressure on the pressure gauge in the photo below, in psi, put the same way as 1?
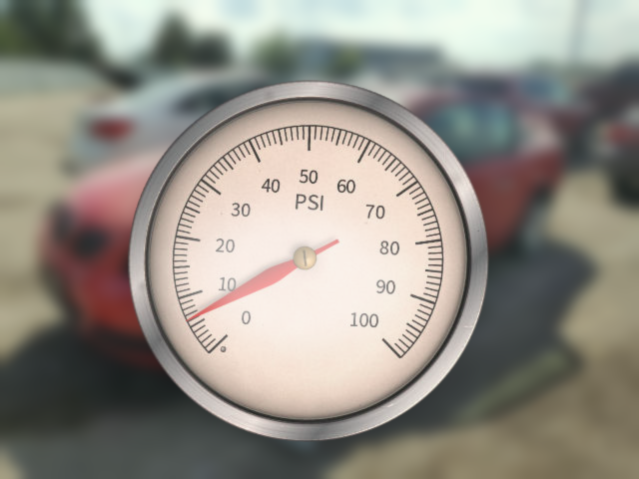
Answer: 6
